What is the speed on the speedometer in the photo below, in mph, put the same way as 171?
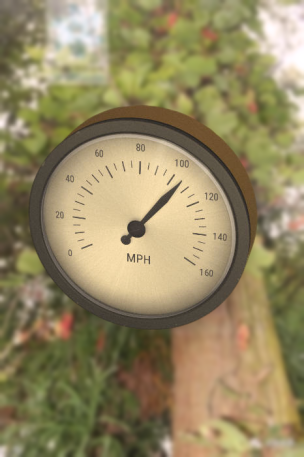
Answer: 105
